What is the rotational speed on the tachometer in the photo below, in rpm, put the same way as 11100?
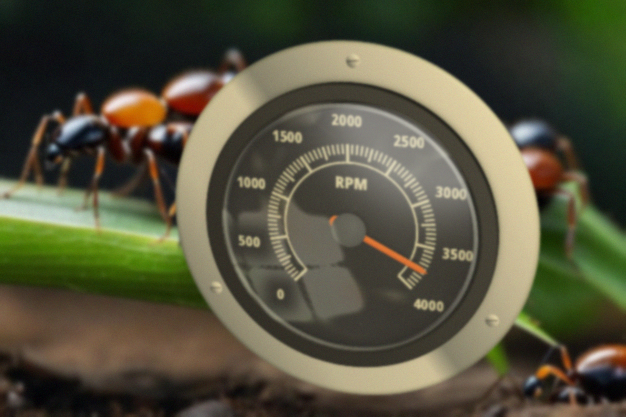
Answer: 3750
